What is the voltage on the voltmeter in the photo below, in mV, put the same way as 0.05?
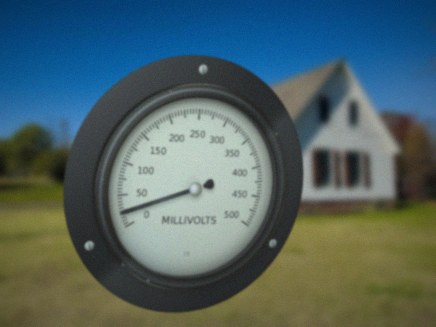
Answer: 25
